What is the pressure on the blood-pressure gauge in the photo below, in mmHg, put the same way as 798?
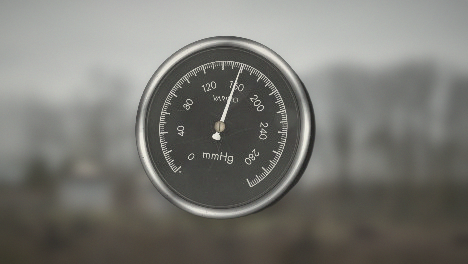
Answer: 160
